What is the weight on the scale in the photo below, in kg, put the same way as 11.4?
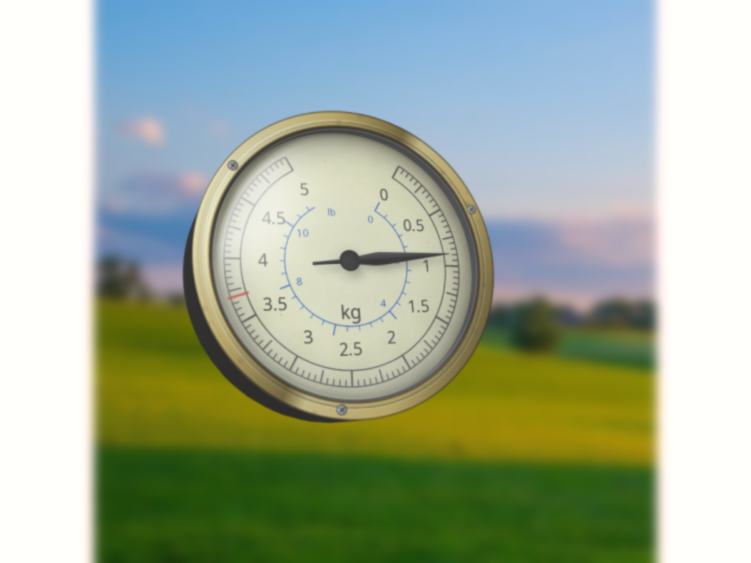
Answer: 0.9
